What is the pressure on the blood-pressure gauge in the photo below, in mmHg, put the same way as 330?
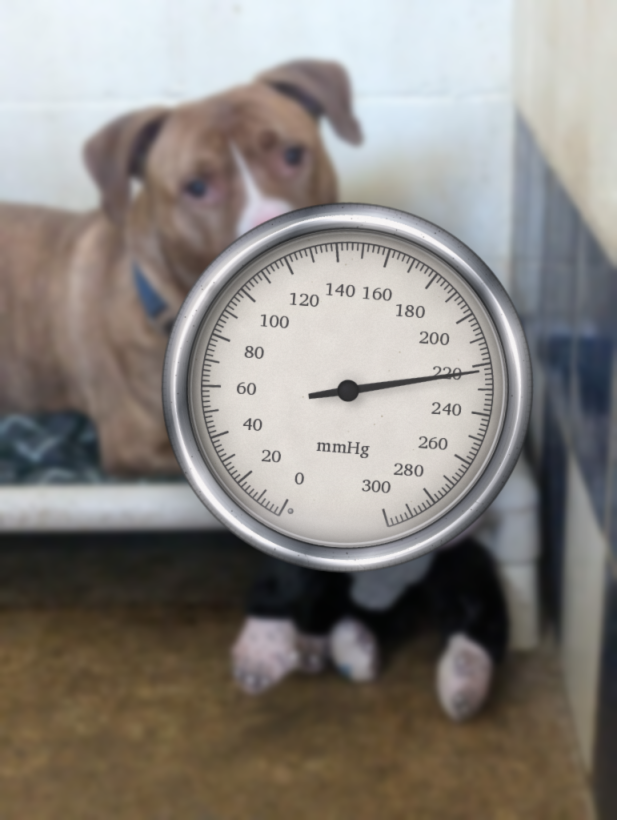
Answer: 222
